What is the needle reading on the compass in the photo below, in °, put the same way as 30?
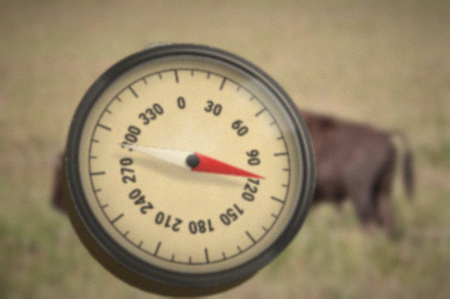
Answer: 110
